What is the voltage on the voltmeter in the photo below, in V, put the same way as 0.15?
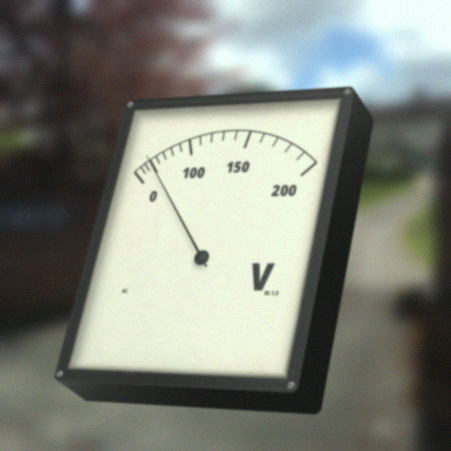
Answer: 50
